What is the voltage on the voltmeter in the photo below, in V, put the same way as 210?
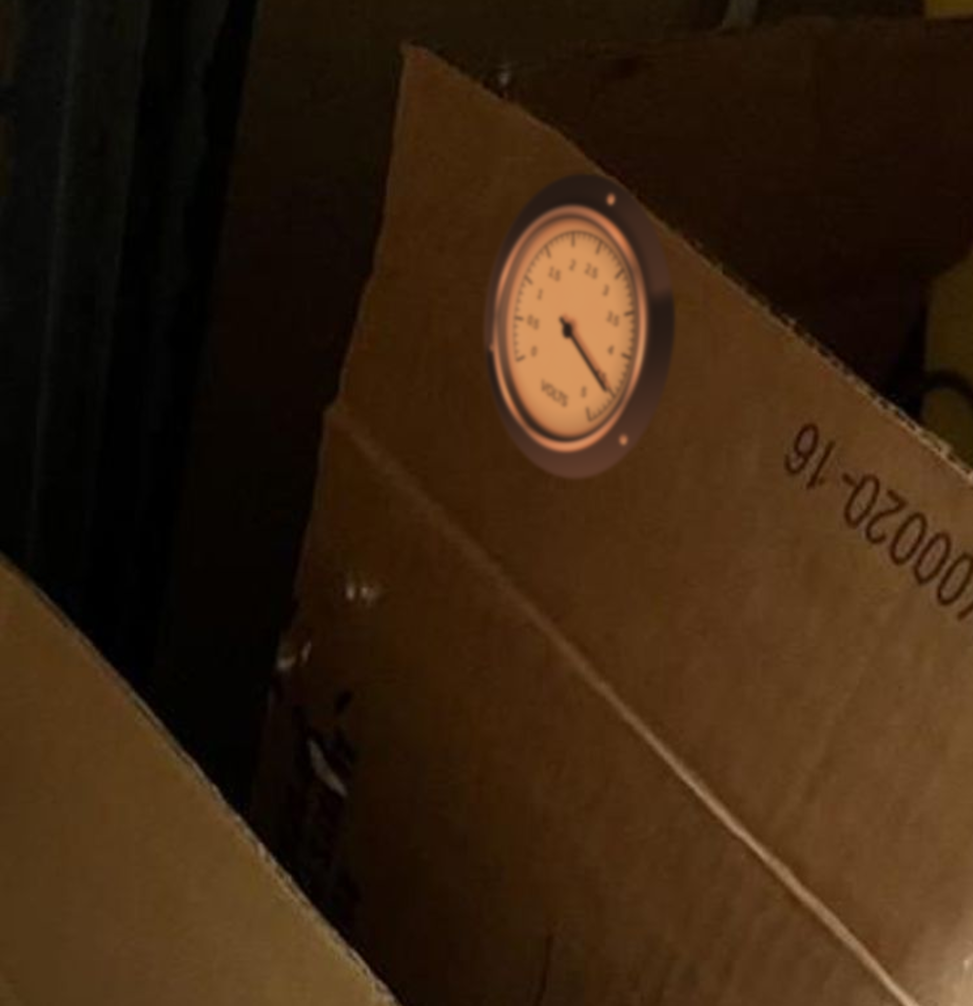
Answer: 4.5
